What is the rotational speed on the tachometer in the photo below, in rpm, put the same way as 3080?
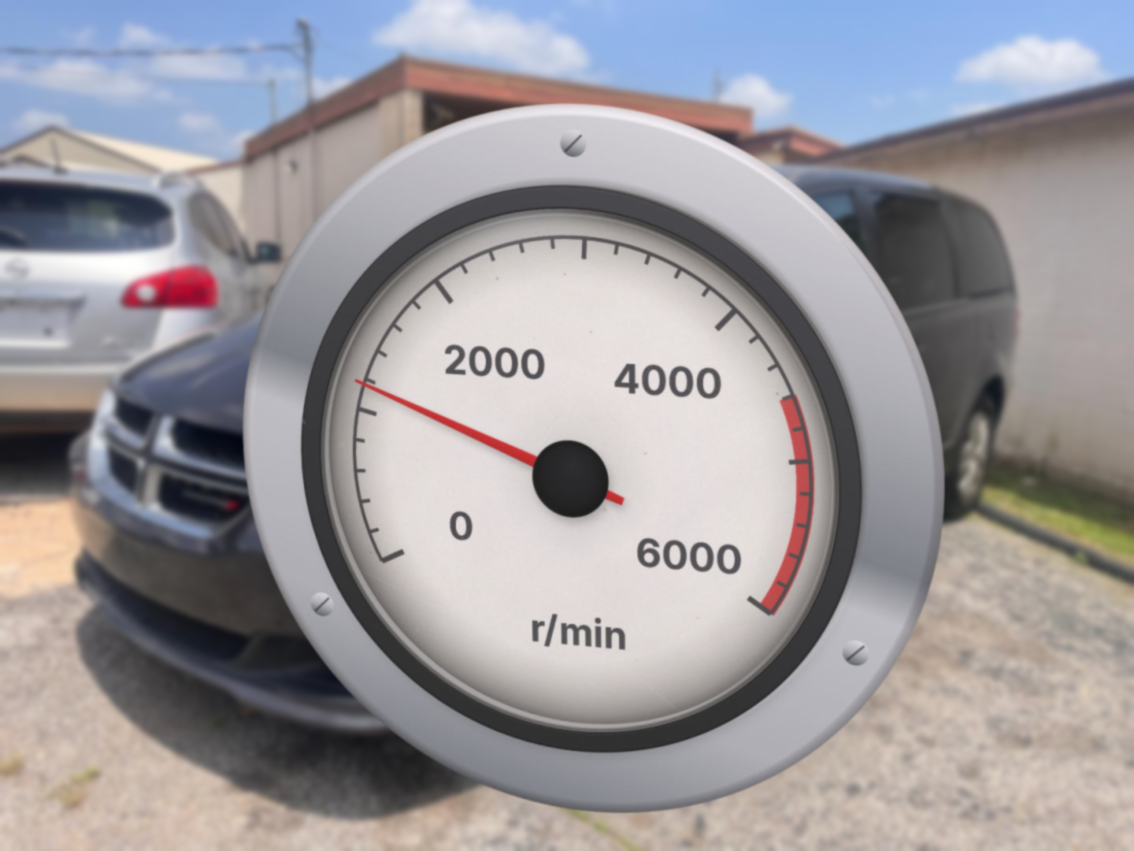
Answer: 1200
